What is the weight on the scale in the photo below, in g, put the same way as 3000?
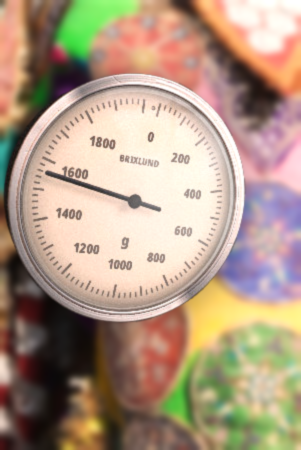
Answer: 1560
